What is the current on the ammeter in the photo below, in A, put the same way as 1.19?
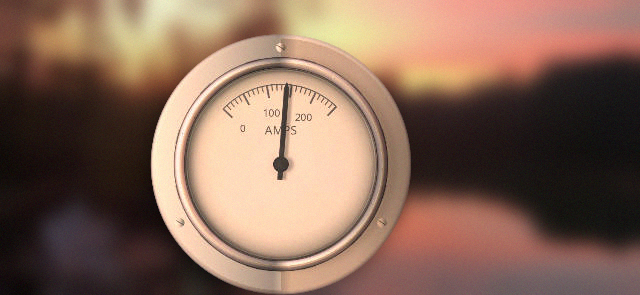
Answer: 140
